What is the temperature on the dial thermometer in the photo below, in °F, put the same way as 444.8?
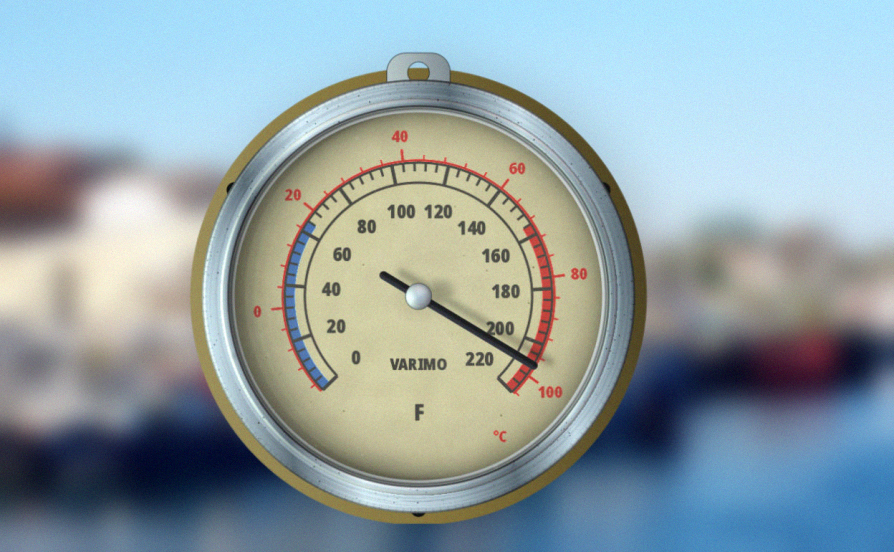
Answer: 208
